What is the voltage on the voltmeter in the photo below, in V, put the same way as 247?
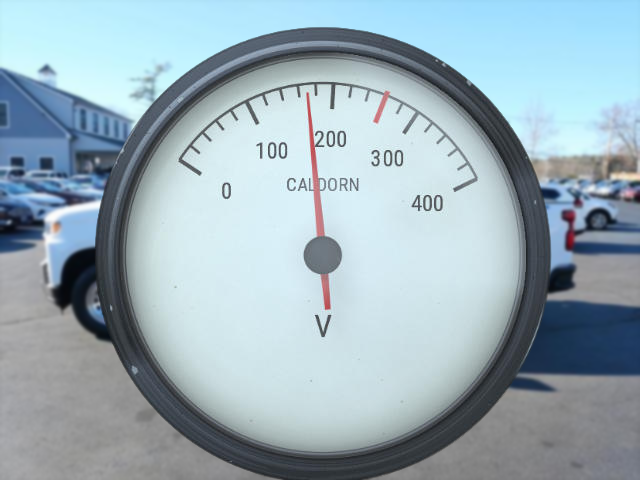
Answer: 170
